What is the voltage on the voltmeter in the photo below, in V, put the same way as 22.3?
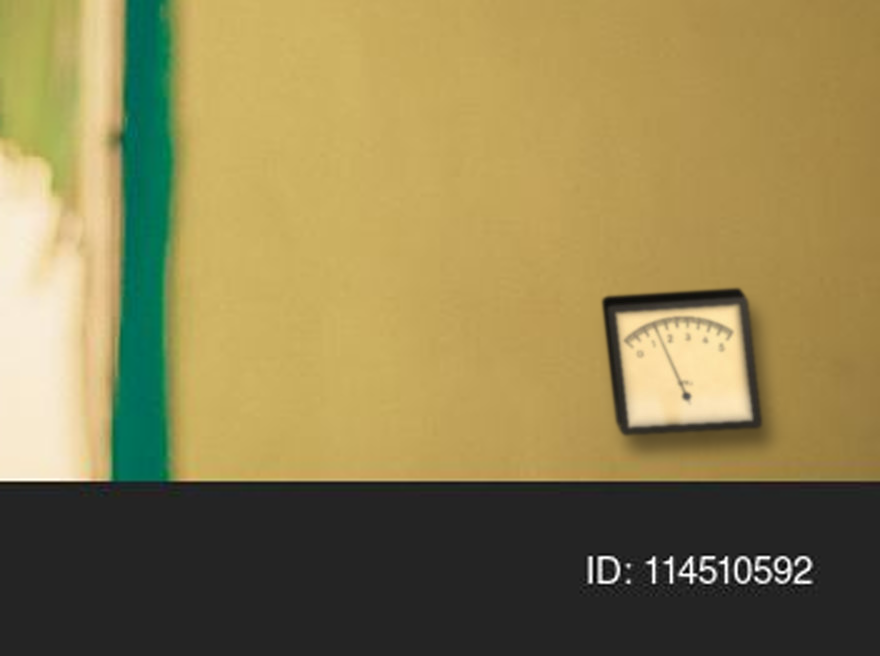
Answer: 1.5
